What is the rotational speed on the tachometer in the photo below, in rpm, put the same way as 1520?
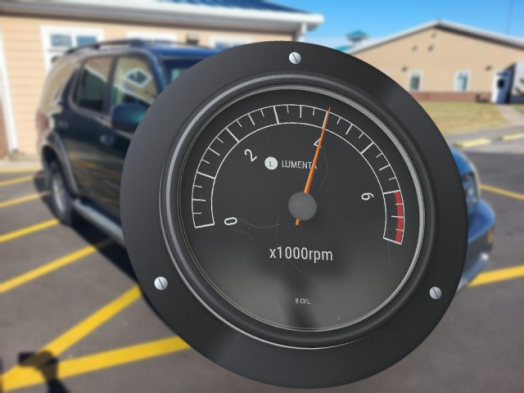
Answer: 4000
